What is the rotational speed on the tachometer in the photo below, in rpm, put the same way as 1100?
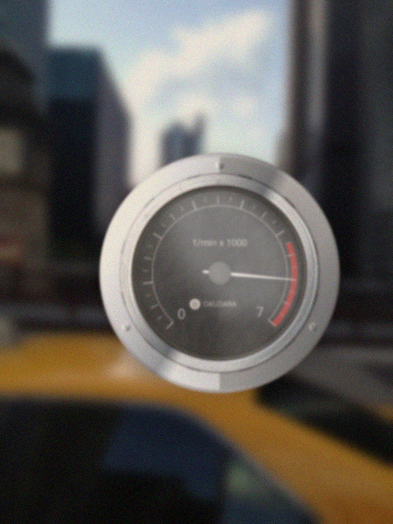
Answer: 6000
